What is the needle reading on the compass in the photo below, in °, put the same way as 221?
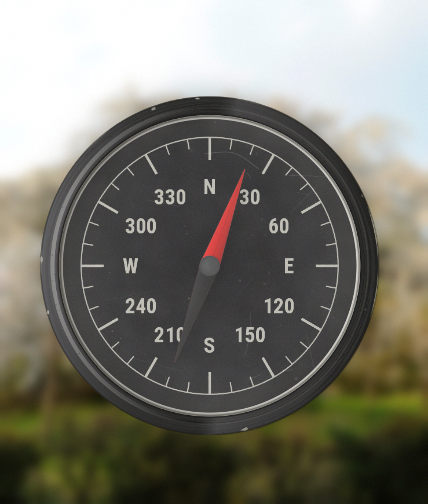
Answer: 20
